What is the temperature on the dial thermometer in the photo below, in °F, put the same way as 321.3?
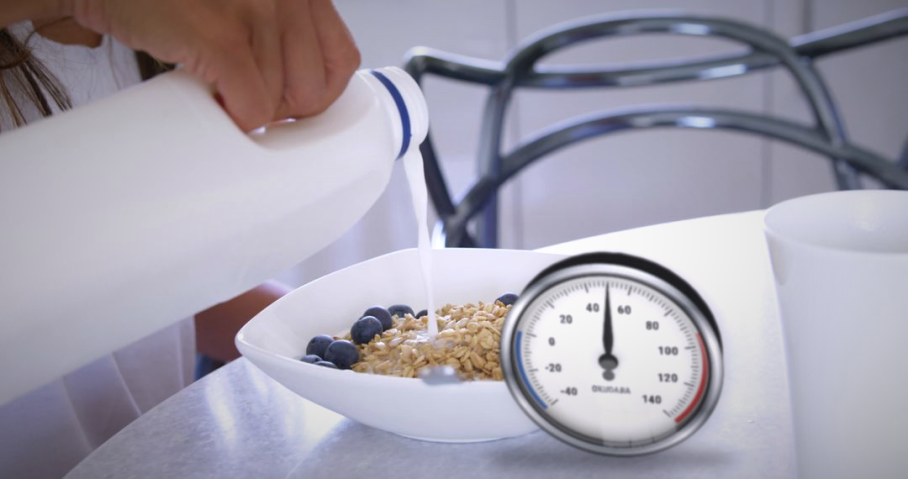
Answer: 50
